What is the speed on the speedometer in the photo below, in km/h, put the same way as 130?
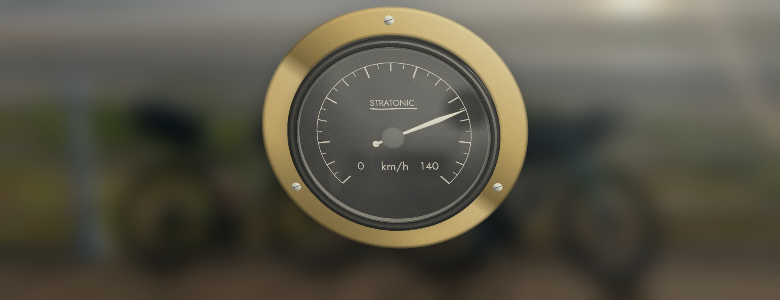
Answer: 105
